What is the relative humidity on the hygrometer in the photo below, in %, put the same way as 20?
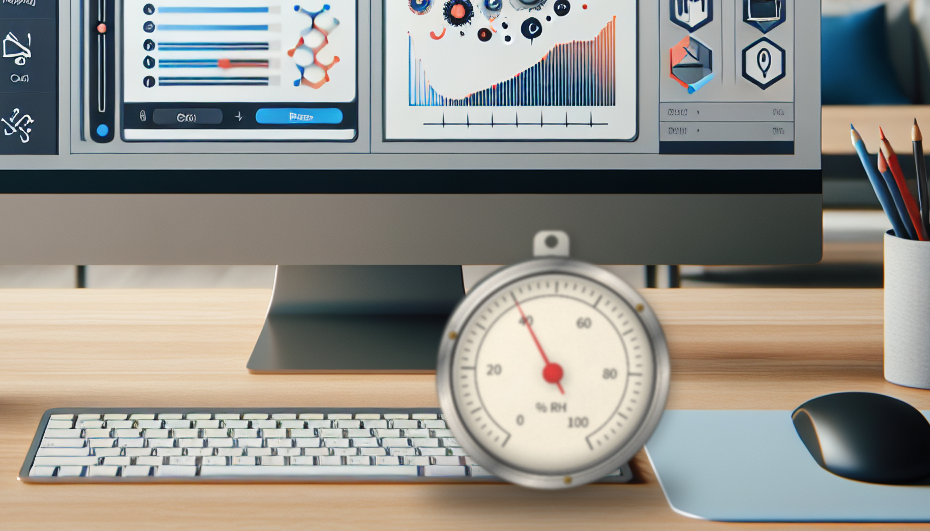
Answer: 40
